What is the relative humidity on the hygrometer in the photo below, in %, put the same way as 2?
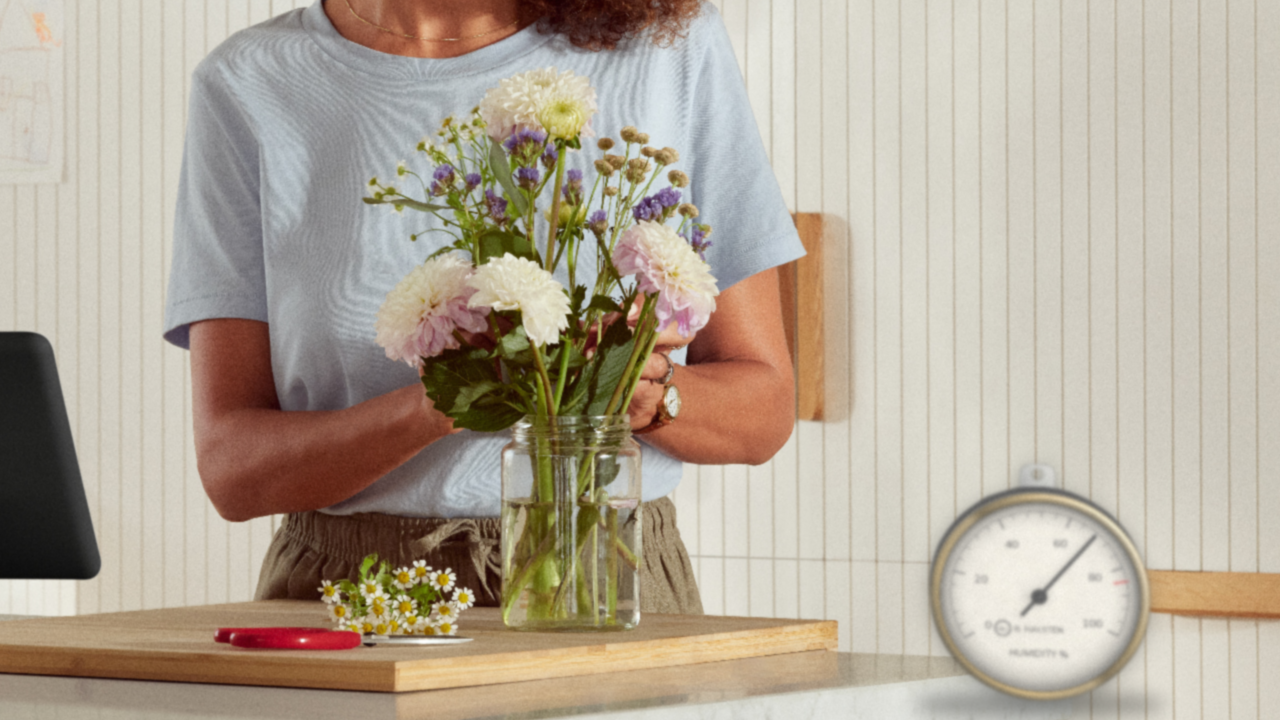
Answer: 68
